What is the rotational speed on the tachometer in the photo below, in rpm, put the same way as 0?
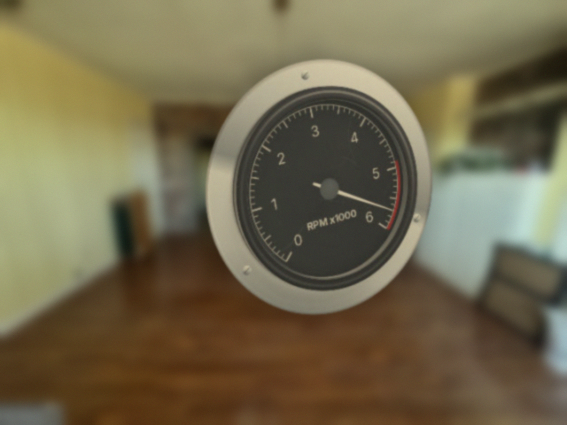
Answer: 5700
